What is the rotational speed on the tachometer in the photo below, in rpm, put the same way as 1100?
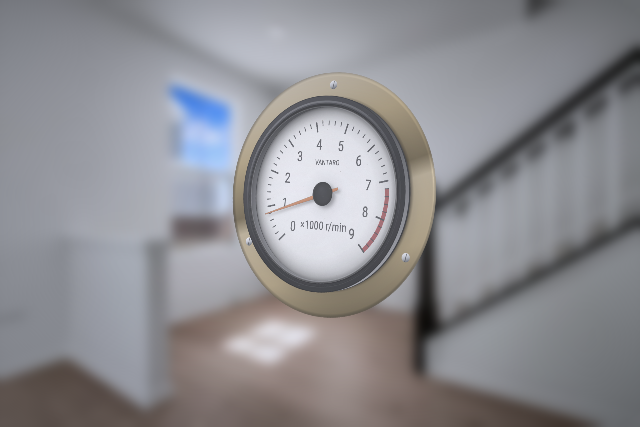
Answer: 800
